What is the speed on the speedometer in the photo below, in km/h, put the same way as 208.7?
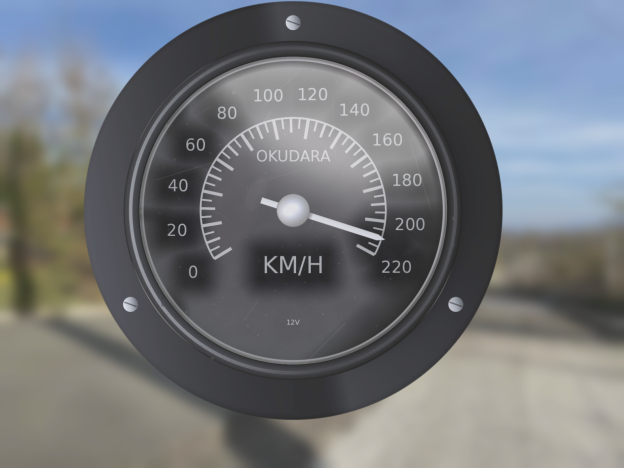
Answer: 210
